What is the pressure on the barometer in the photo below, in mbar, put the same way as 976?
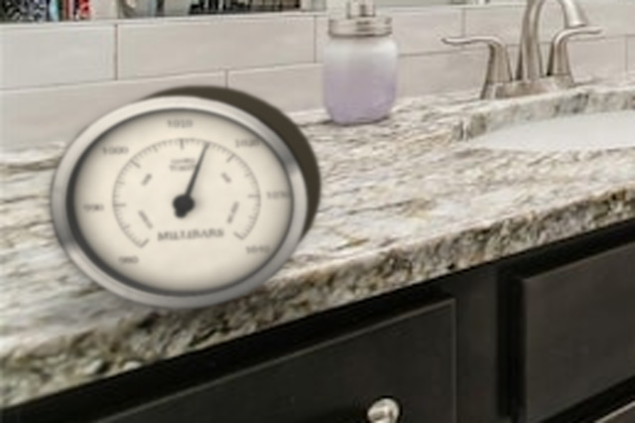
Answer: 1015
